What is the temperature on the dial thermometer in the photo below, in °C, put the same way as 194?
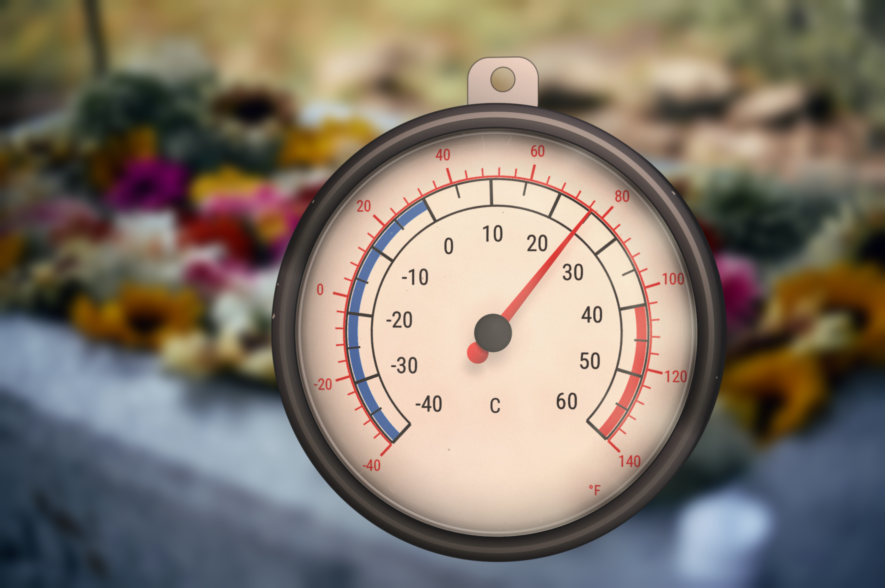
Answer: 25
